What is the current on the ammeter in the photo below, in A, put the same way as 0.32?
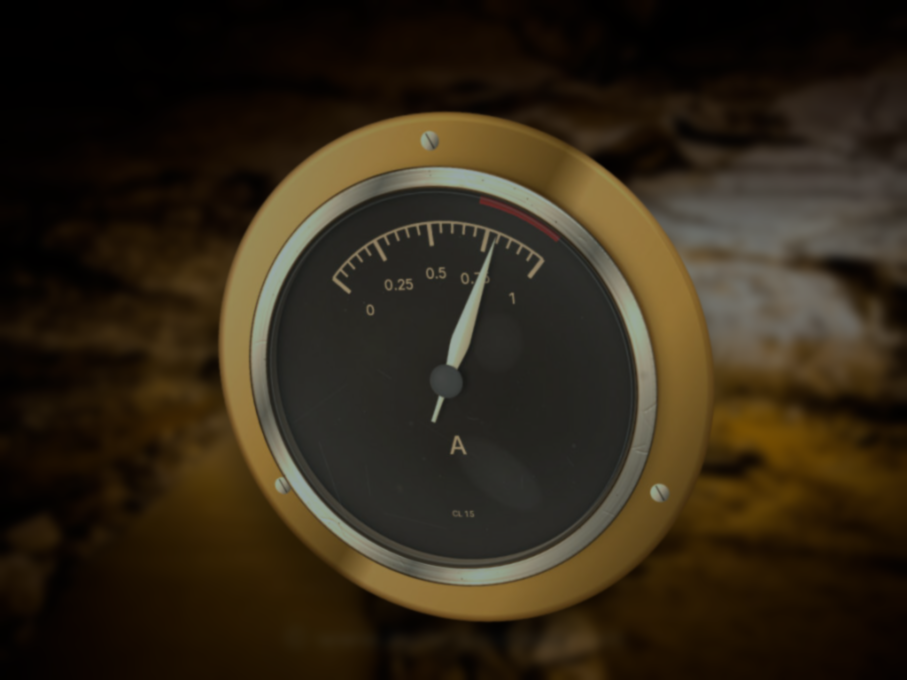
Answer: 0.8
